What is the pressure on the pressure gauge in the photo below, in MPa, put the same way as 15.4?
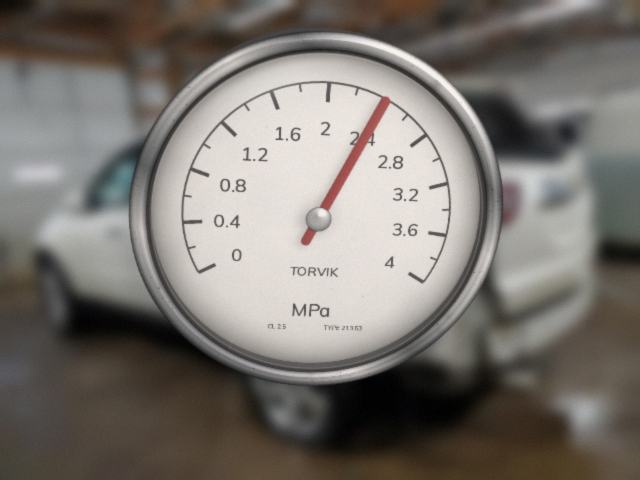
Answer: 2.4
